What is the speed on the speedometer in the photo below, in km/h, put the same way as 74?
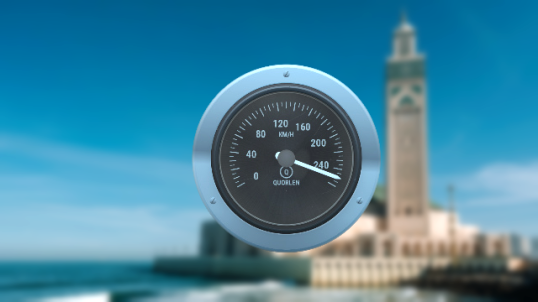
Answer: 250
